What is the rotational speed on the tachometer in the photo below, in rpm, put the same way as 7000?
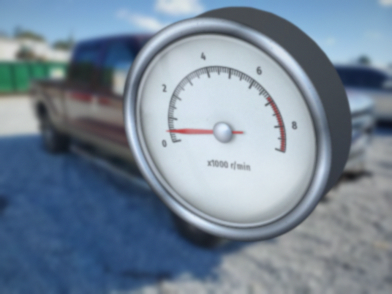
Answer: 500
